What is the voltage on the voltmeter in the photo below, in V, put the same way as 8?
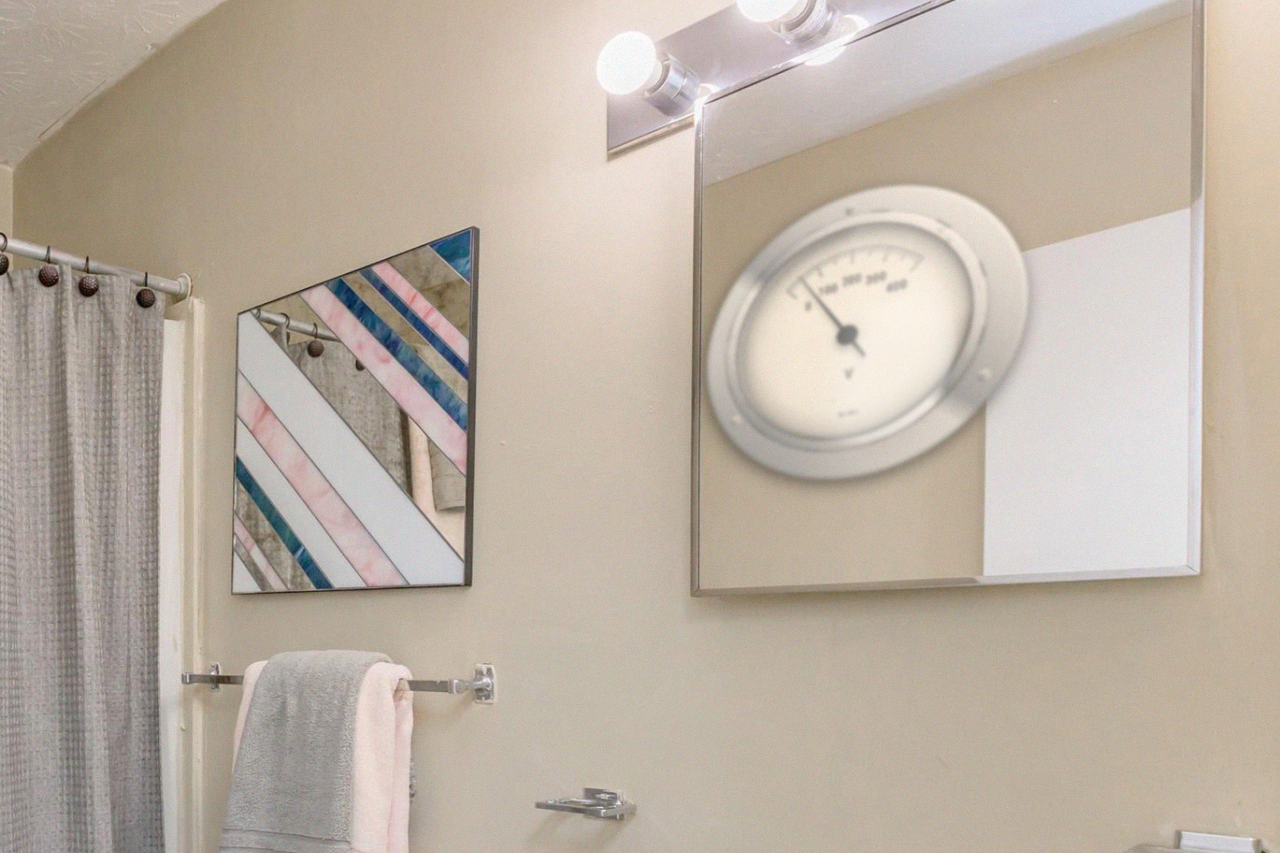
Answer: 50
